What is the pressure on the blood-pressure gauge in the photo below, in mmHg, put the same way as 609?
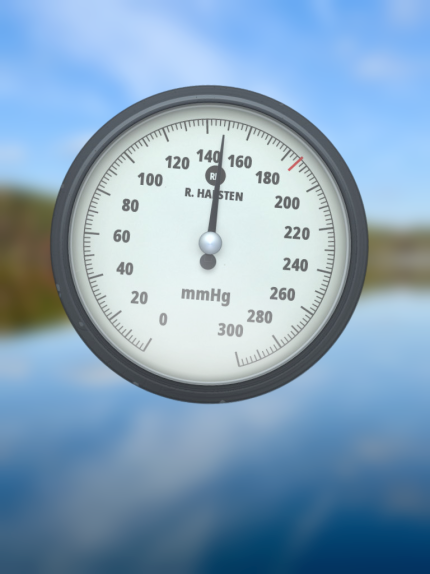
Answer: 148
